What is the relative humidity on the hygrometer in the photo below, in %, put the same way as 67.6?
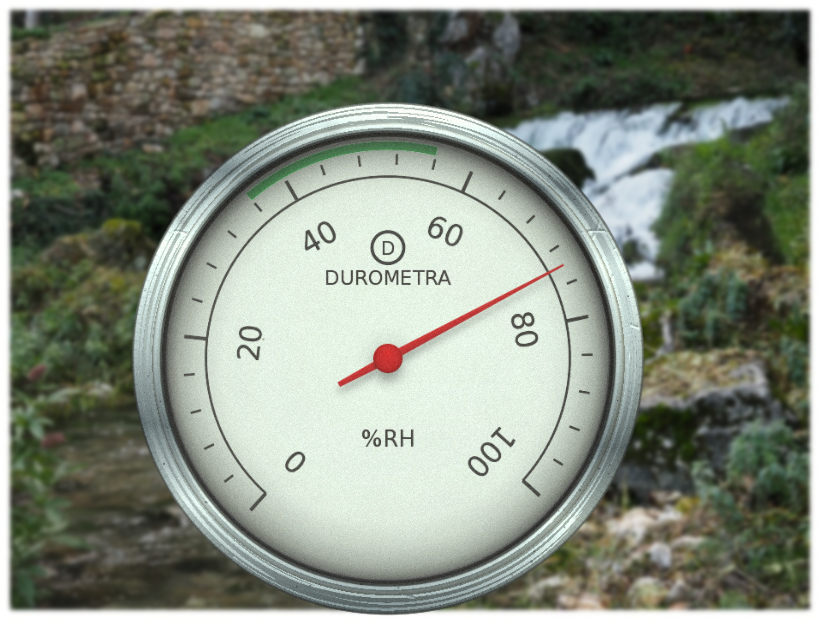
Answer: 74
